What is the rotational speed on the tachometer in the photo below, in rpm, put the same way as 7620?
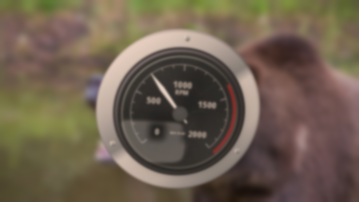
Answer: 700
